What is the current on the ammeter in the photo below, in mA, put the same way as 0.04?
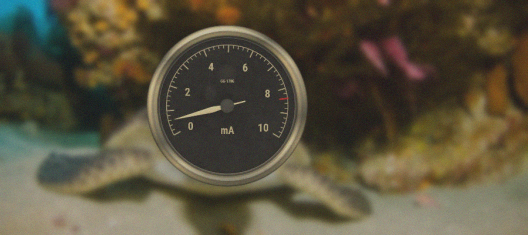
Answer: 0.6
